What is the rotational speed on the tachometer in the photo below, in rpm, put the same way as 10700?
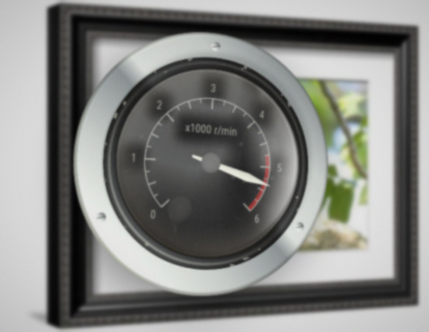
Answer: 5375
